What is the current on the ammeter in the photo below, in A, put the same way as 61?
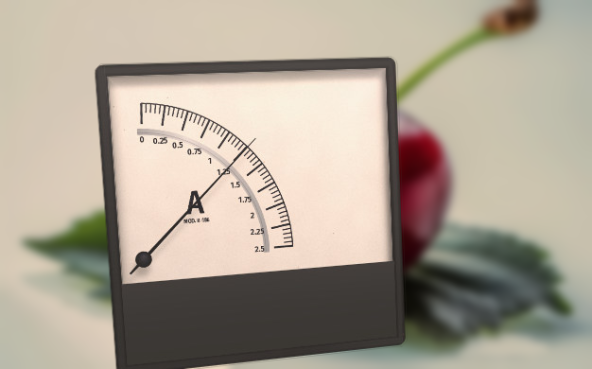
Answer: 1.25
